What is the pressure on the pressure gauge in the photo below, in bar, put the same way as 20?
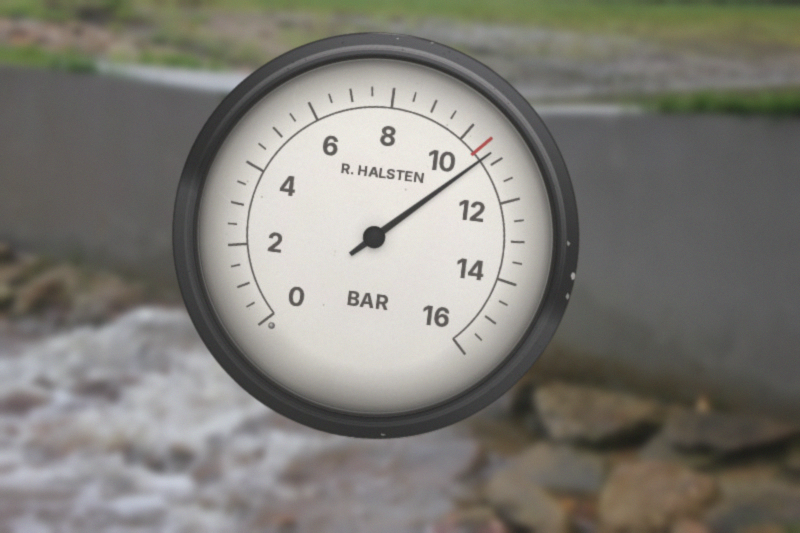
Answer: 10.75
